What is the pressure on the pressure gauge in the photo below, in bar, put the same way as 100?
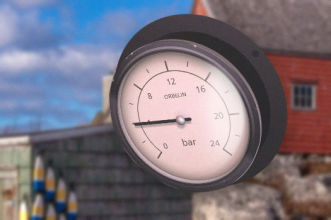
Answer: 4
